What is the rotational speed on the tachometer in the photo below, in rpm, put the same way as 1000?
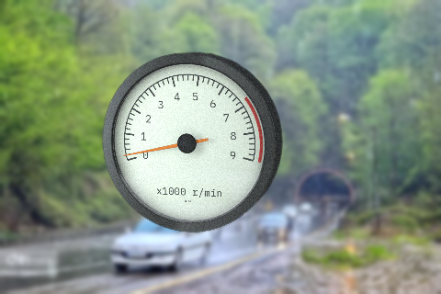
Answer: 200
